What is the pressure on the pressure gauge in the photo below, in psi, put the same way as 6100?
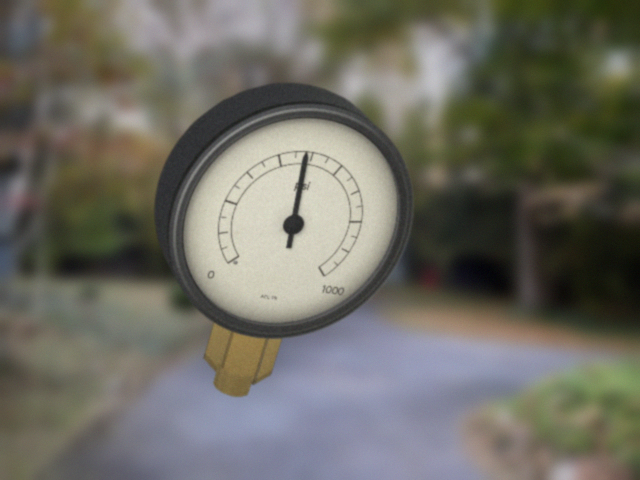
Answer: 475
